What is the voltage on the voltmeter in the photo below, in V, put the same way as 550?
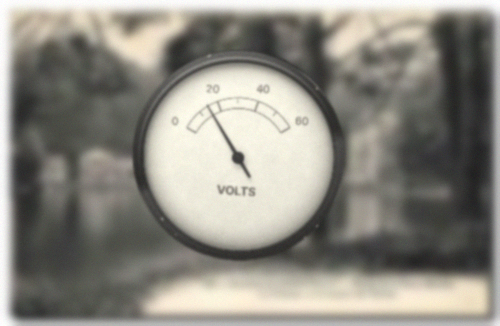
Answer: 15
